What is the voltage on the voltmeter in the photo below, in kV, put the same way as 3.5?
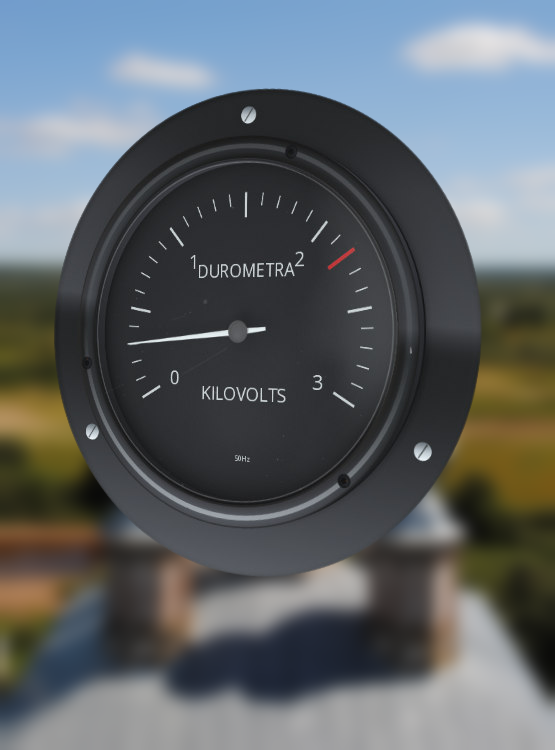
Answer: 0.3
